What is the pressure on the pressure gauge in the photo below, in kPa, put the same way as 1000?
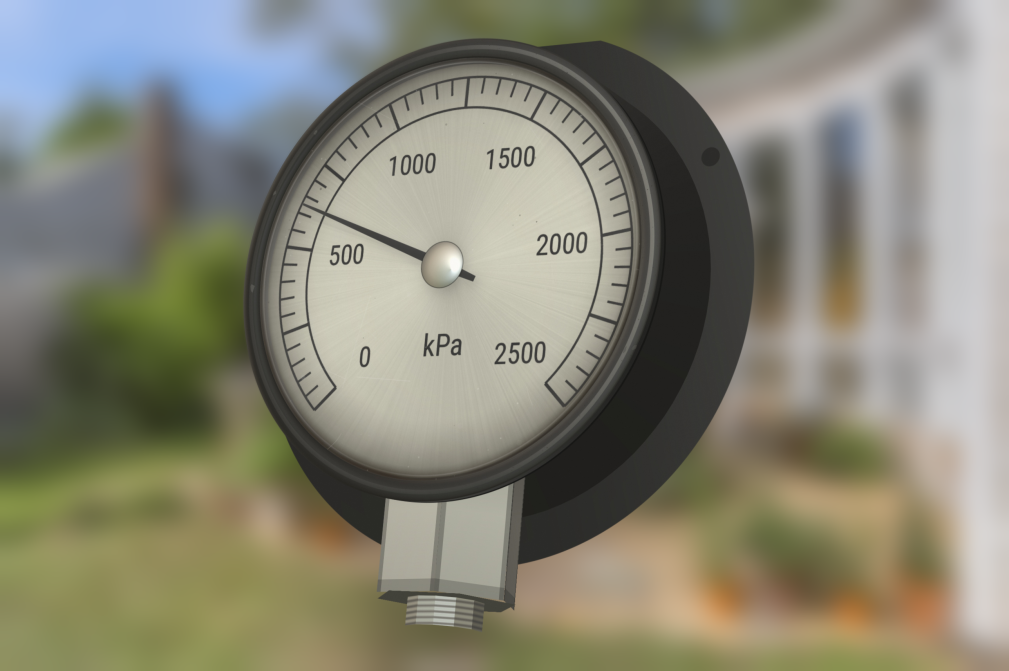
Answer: 625
